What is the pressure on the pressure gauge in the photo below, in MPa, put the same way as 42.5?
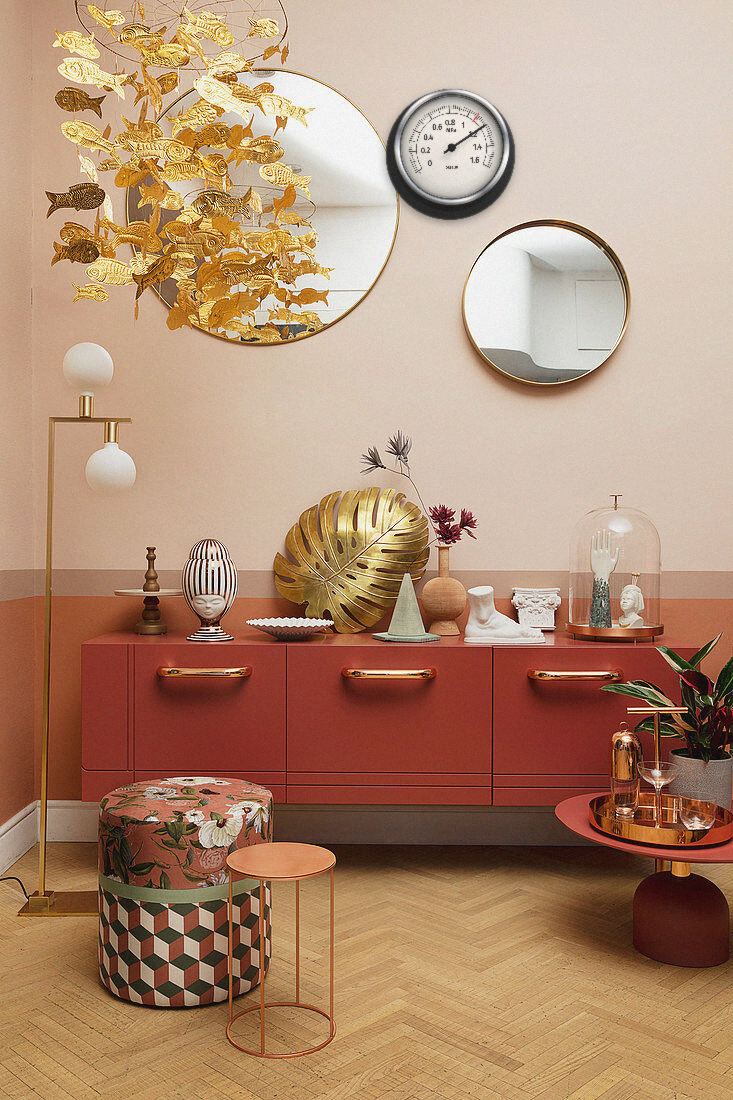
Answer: 1.2
